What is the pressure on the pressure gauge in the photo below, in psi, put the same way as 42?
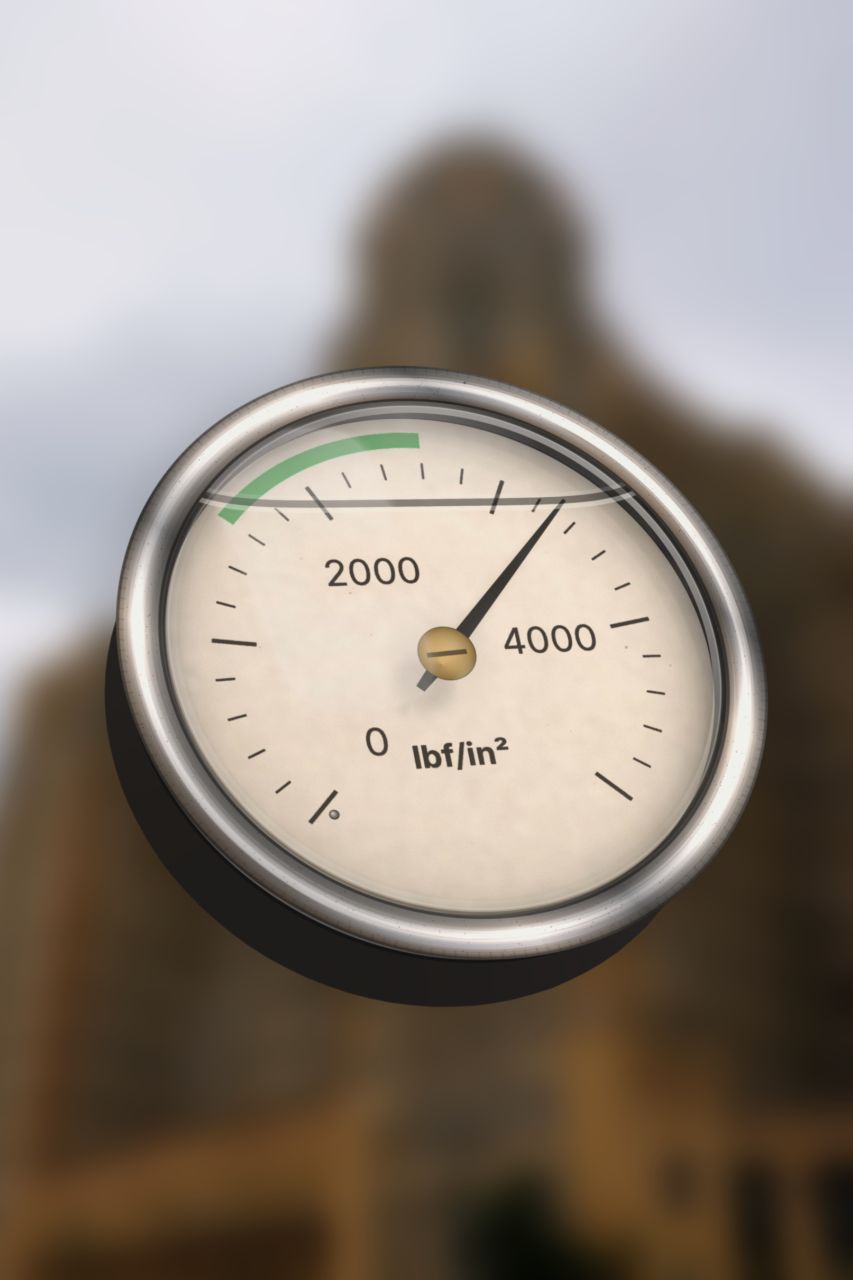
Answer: 3300
